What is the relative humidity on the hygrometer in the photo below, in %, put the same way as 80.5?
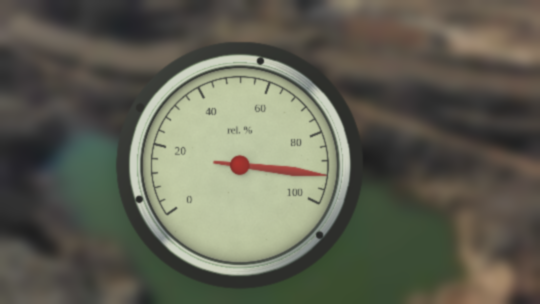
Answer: 92
